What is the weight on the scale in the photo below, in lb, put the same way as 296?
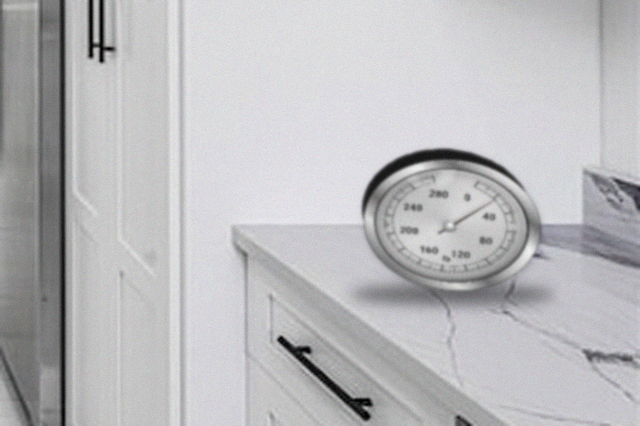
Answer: 20
